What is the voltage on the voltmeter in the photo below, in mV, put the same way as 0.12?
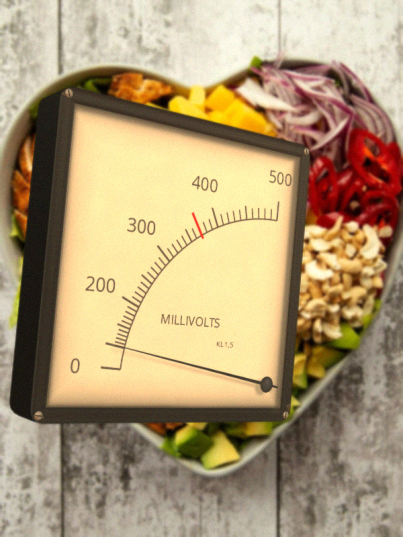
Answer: 100
